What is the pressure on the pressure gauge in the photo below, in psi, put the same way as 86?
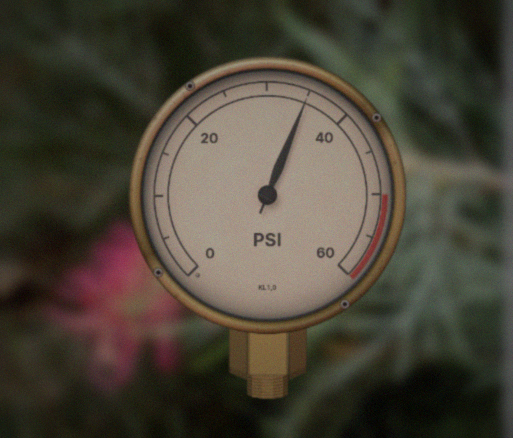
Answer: 35
